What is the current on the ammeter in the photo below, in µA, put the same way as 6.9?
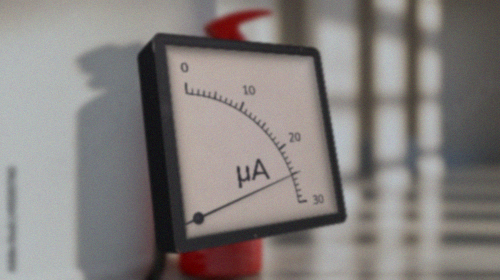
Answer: 25
